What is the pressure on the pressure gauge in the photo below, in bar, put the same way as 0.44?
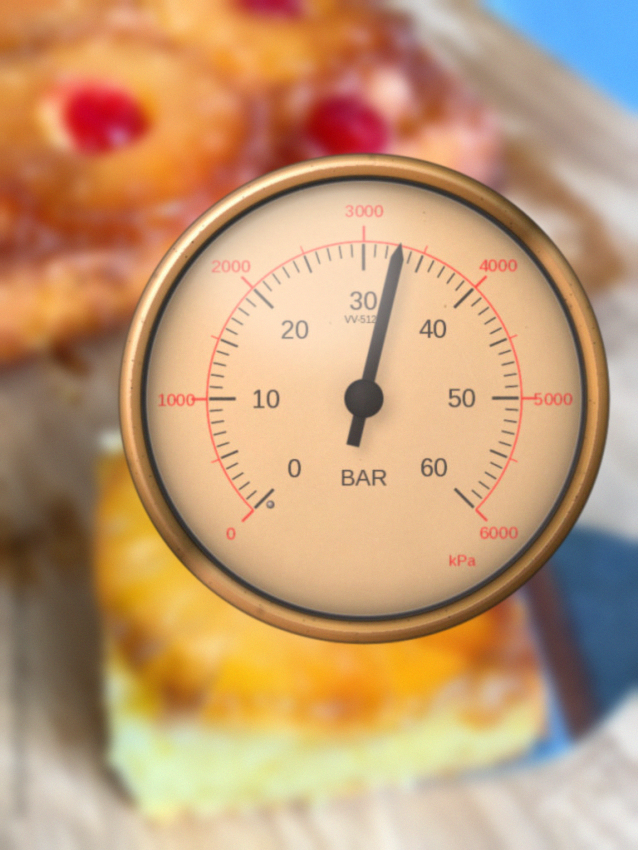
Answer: 33
